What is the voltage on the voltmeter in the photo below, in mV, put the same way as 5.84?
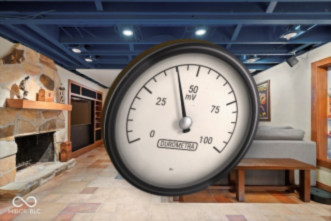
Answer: 40
